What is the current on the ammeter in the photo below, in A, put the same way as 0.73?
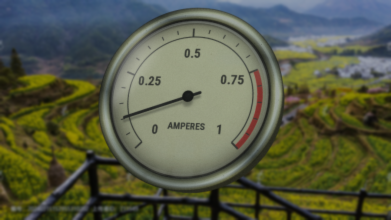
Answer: 0.1
